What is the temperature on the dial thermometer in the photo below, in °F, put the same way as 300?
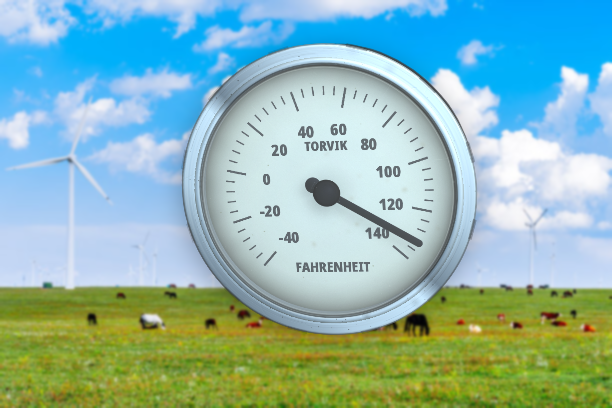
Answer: 132
